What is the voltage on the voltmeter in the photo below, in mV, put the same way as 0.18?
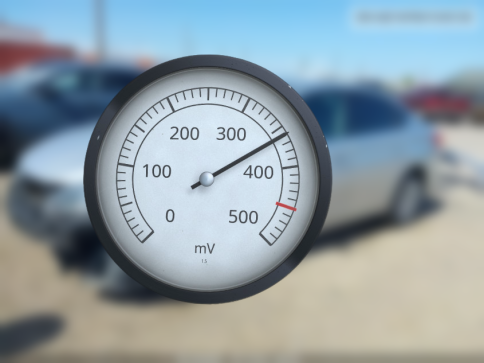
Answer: 360
